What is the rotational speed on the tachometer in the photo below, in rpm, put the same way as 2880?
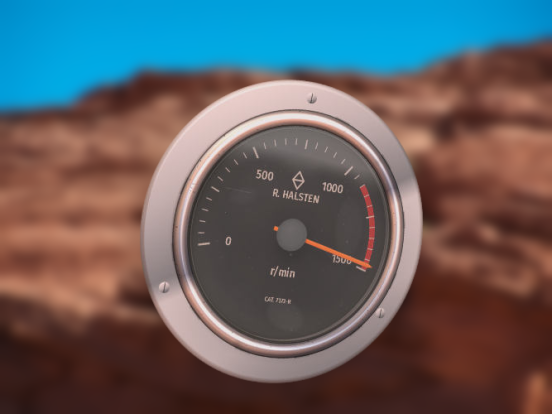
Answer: 1475
